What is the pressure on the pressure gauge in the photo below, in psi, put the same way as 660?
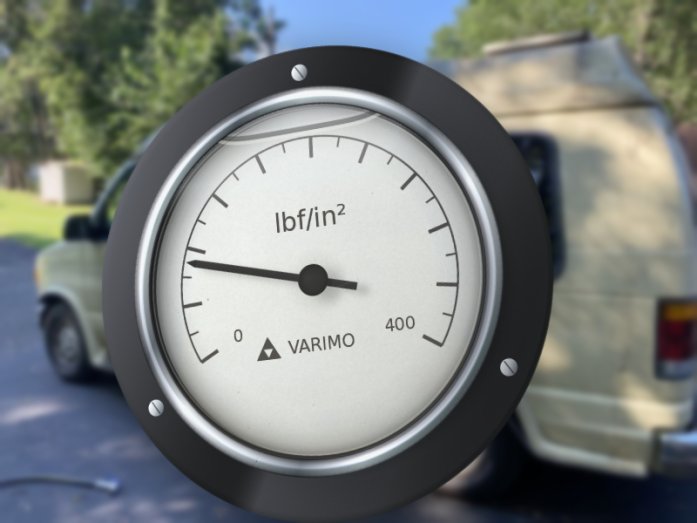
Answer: 70
